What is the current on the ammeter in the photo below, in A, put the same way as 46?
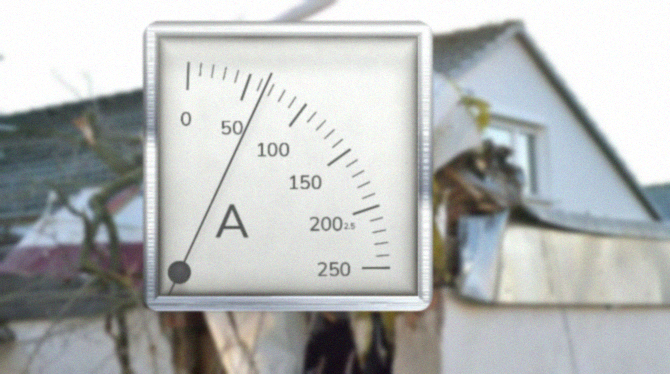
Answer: 65
